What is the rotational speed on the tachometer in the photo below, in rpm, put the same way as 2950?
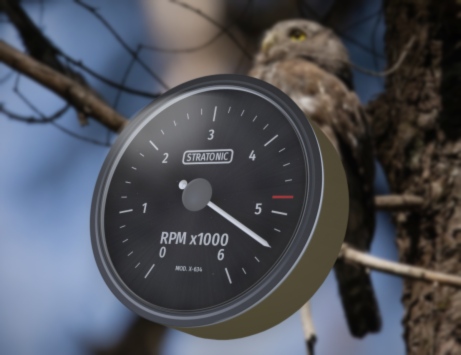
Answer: 5400
